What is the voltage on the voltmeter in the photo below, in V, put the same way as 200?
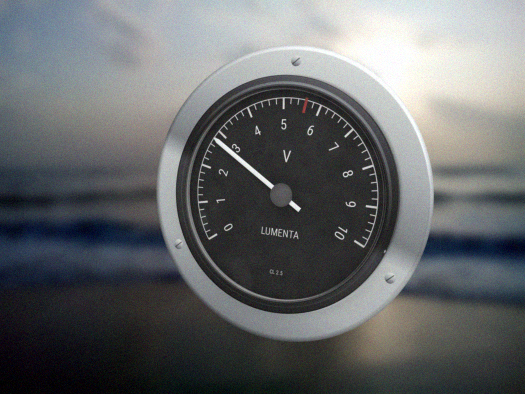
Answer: 2.8
